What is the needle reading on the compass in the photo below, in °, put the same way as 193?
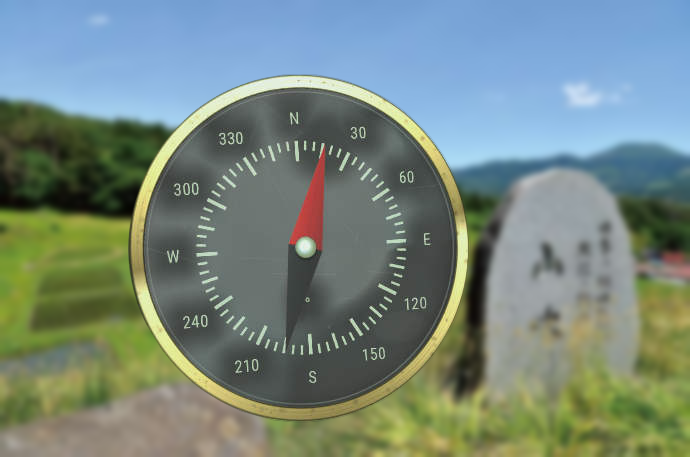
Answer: 15
